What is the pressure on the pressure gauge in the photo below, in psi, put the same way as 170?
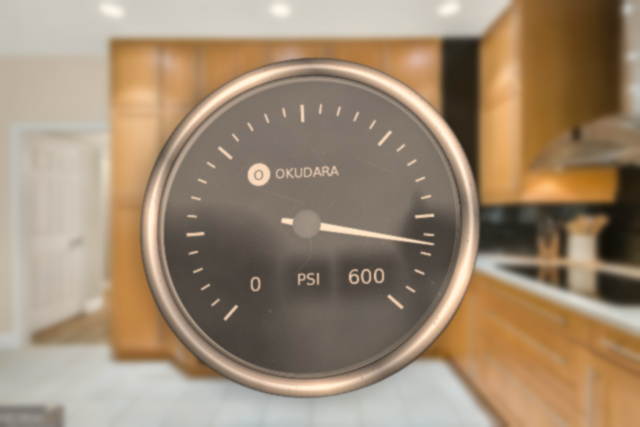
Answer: 530
